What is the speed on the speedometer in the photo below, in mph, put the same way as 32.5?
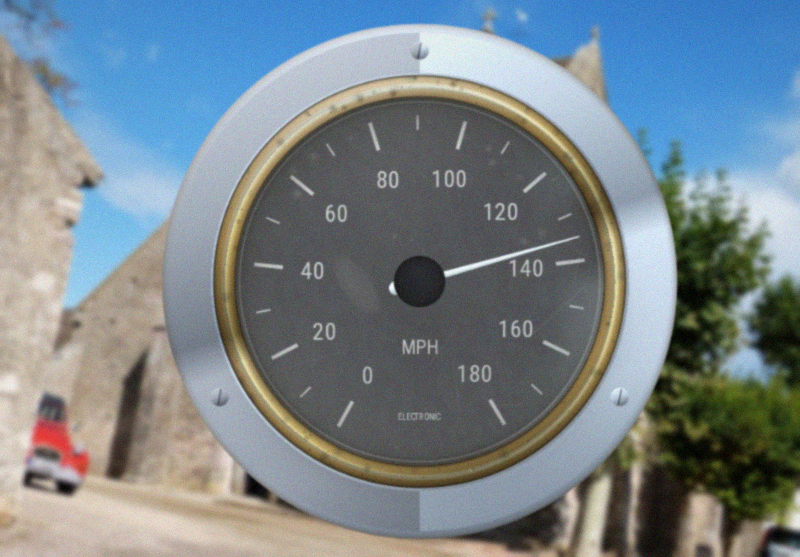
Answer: 135
